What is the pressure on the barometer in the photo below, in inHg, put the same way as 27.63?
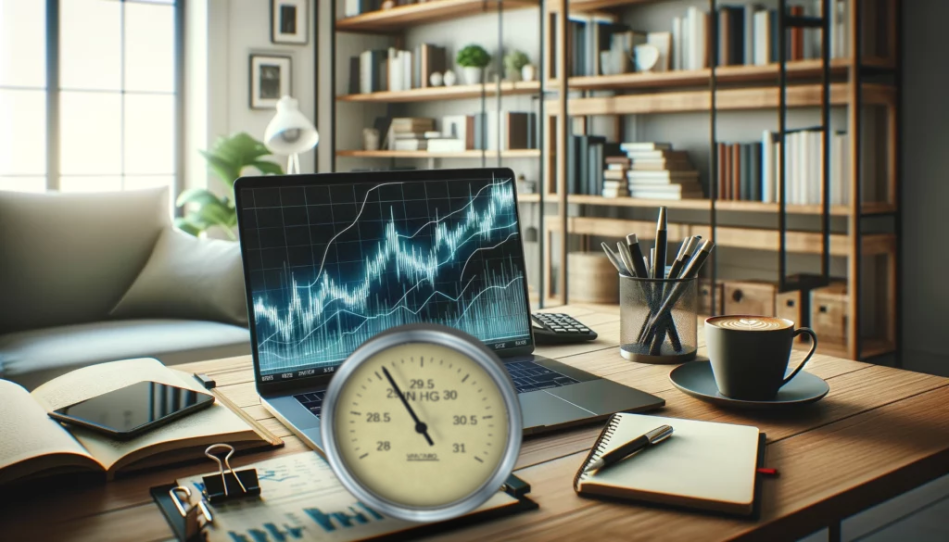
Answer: 29.1
